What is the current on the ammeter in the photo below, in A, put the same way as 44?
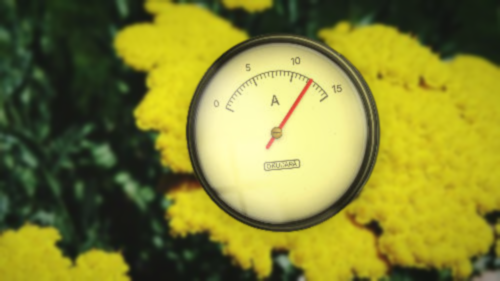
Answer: 12.5
